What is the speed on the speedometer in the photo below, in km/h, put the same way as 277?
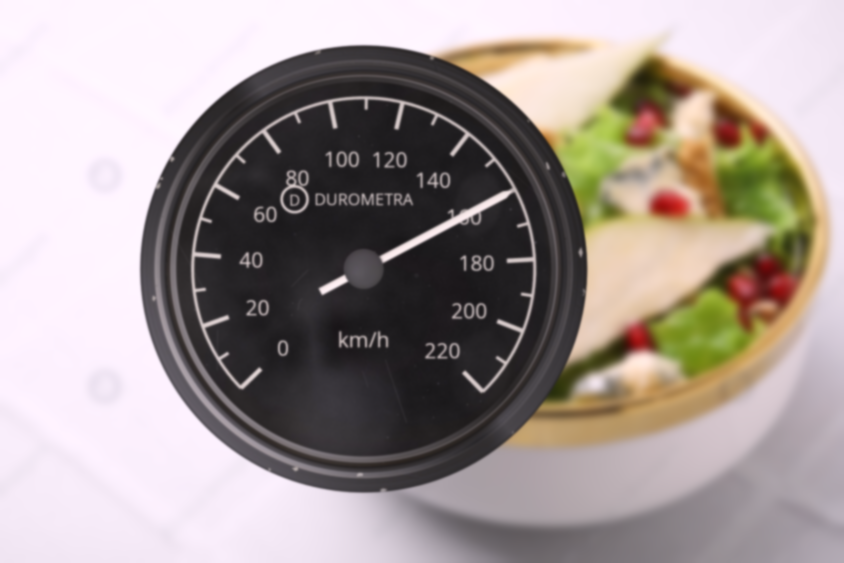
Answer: 160
